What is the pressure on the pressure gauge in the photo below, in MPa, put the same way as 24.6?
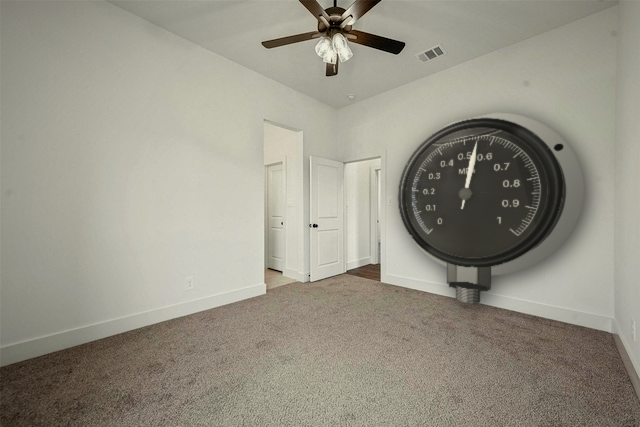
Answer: 0.55
